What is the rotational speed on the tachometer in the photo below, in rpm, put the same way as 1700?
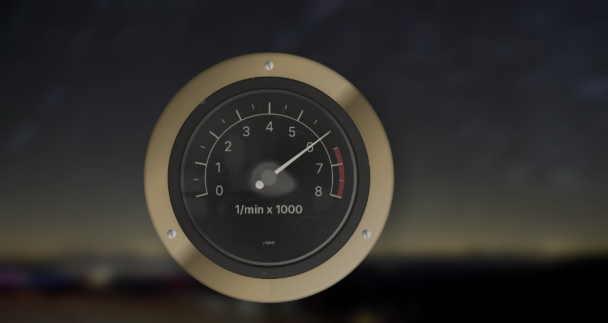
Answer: 6000
